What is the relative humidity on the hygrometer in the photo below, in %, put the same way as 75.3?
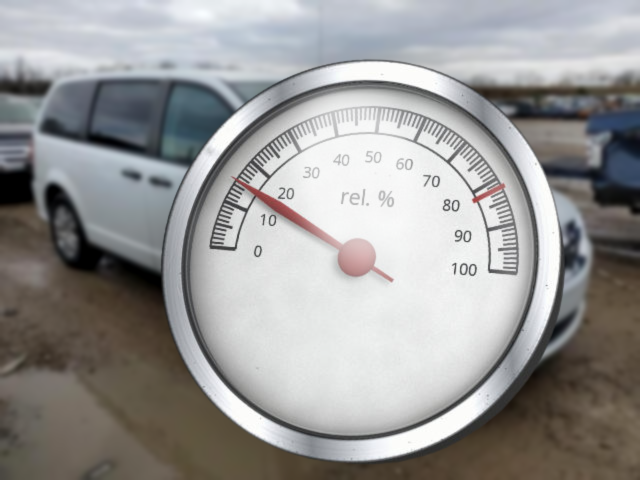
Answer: 15
